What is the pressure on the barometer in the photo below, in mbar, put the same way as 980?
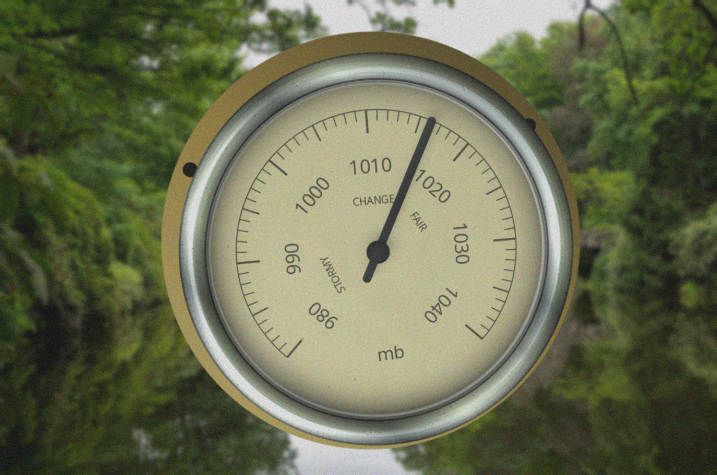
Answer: 1016
